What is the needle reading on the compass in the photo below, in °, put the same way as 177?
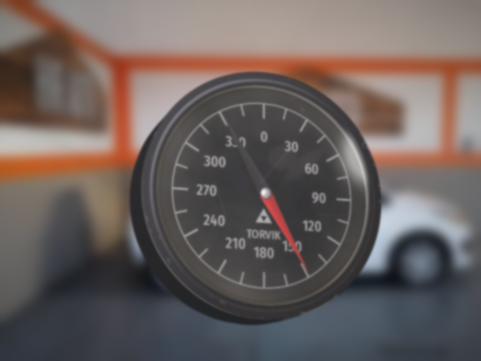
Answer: 150
